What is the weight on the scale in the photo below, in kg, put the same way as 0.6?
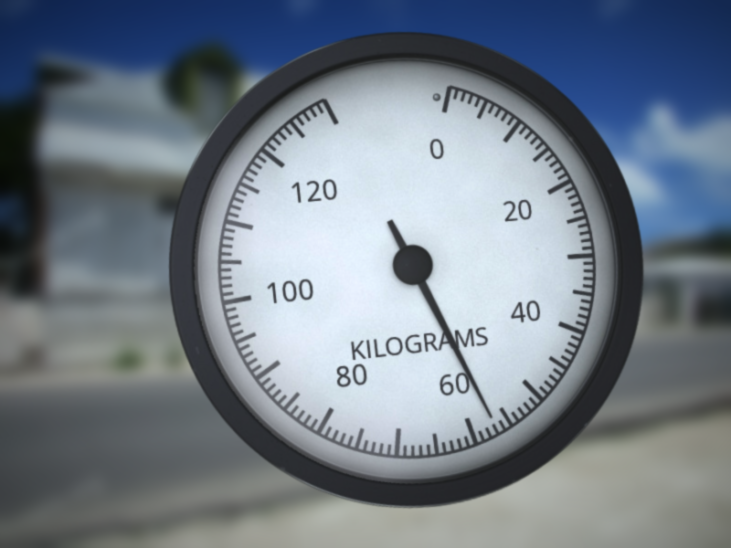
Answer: 57
